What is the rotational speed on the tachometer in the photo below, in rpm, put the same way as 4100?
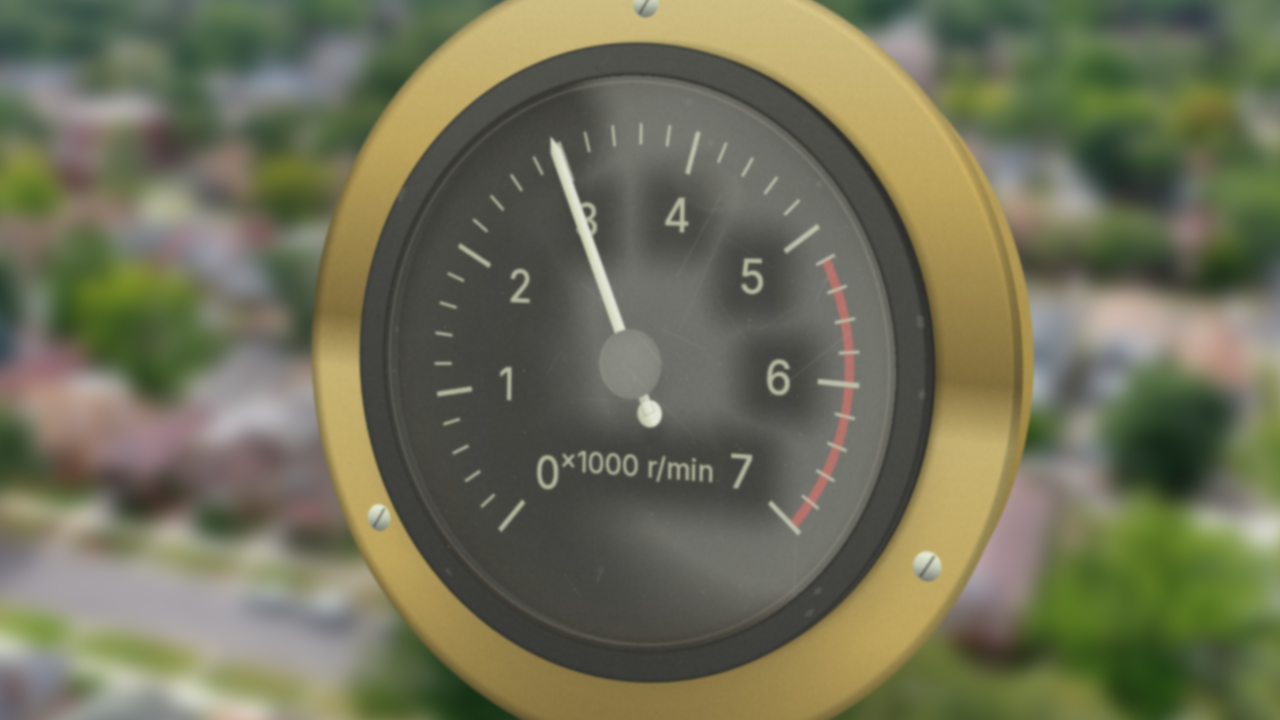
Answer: 3000
